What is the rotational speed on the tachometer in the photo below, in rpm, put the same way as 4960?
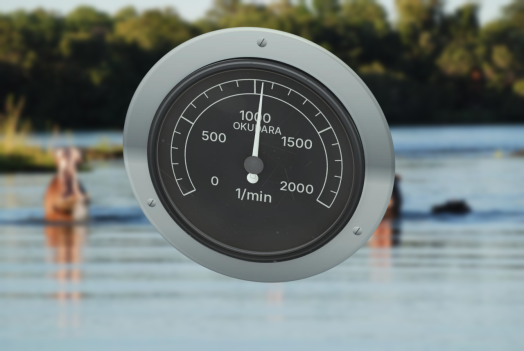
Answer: 1050
